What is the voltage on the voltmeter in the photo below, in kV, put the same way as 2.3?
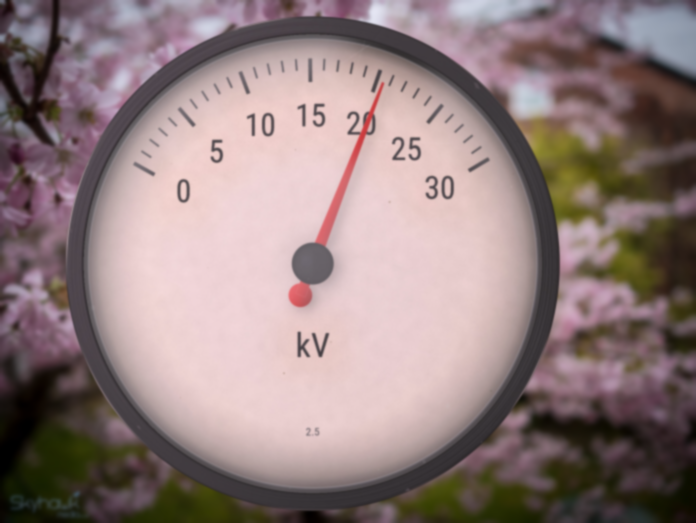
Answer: 20.5
